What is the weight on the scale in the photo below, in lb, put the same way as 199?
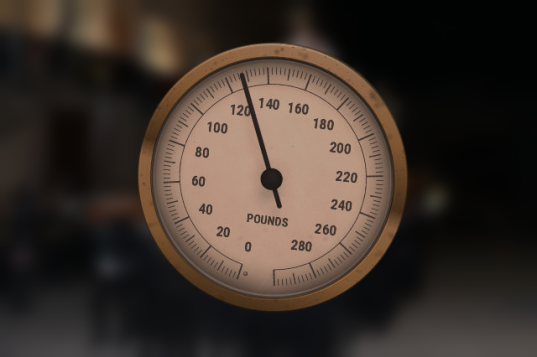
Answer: 128
